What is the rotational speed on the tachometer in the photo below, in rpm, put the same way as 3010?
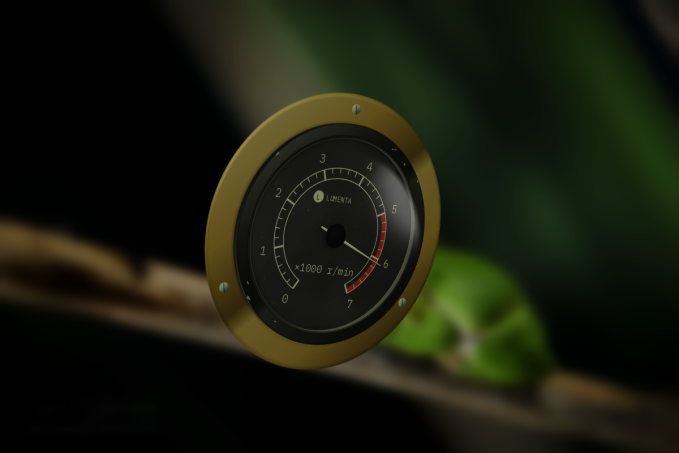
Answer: 6100
